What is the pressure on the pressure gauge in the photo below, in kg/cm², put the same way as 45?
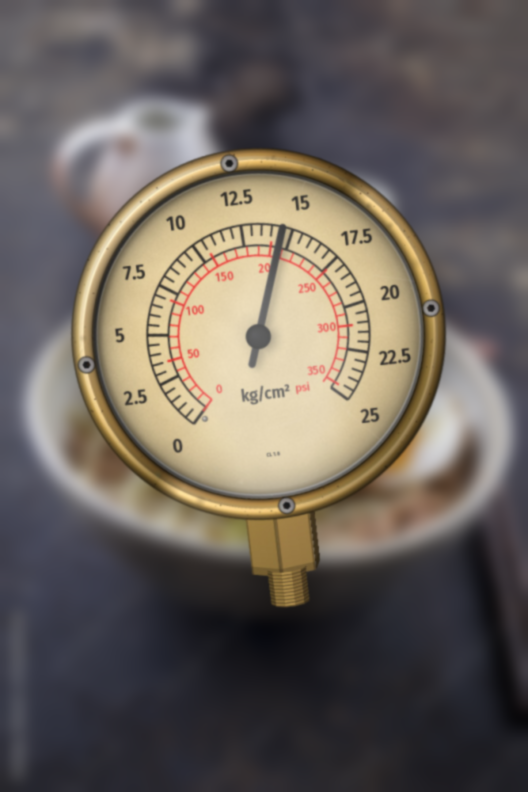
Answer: 14.5
